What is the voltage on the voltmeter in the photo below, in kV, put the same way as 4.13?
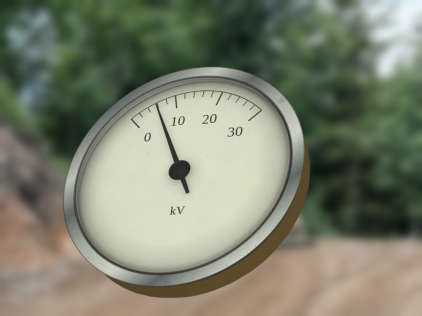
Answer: 6
